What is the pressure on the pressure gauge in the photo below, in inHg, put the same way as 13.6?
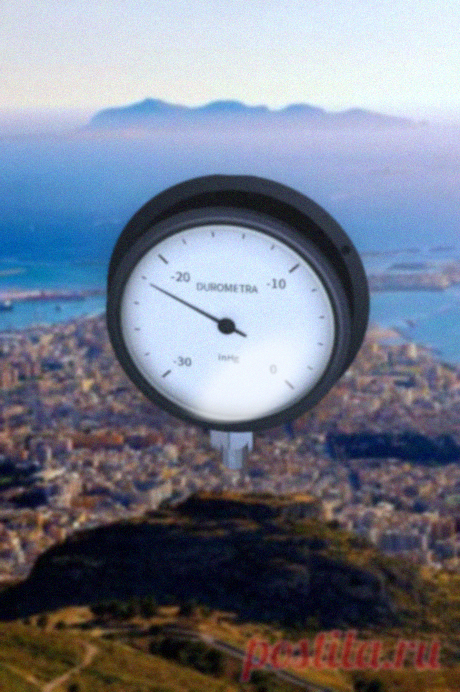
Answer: -22
